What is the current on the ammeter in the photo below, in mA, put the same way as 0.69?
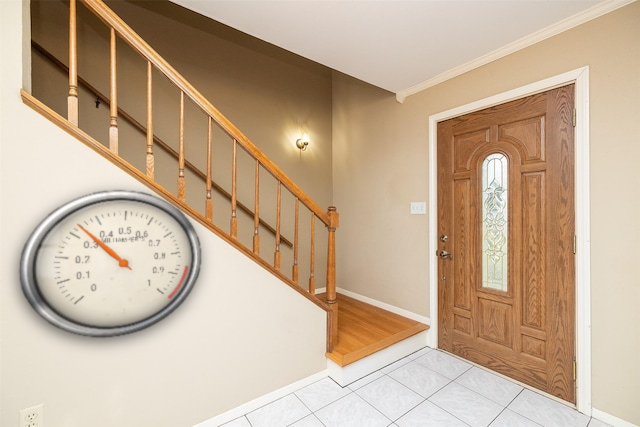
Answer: 0.34
